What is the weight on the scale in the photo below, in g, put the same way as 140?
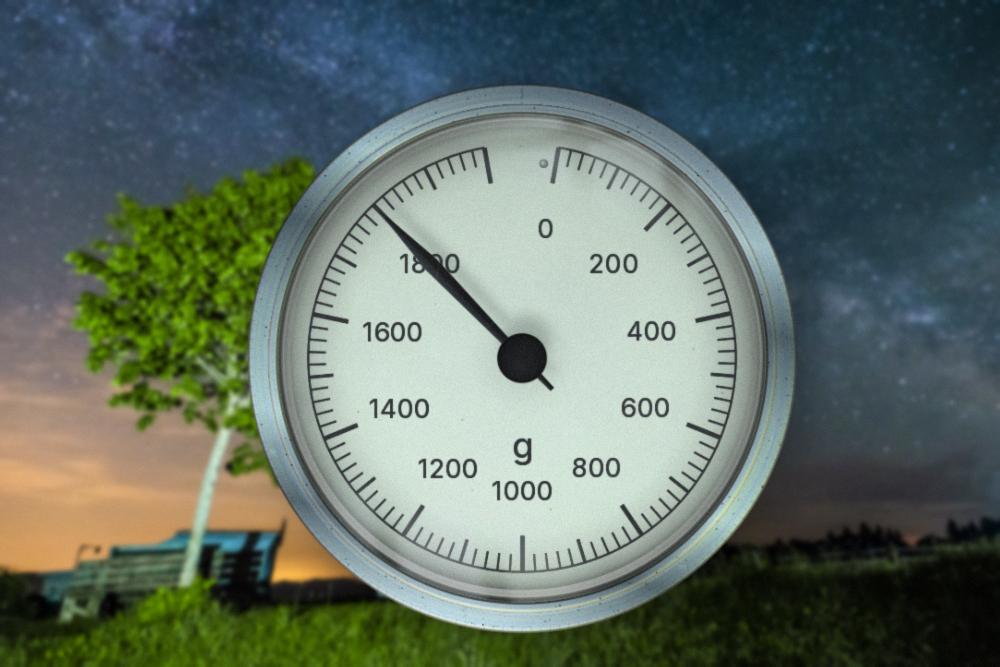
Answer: 1800
